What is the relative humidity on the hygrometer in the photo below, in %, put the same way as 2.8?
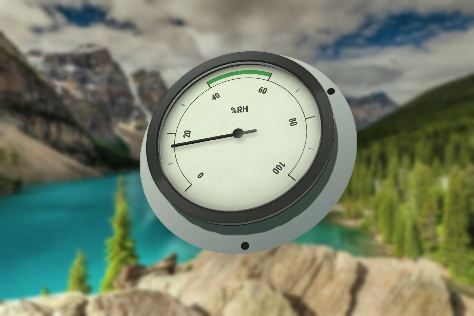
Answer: 15
